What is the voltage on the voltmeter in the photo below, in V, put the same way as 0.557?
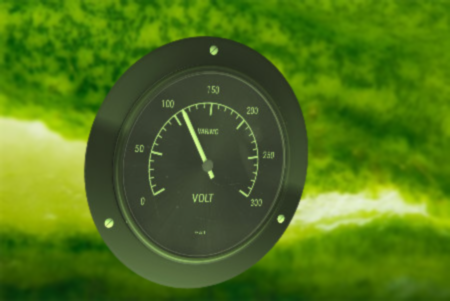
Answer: 110
